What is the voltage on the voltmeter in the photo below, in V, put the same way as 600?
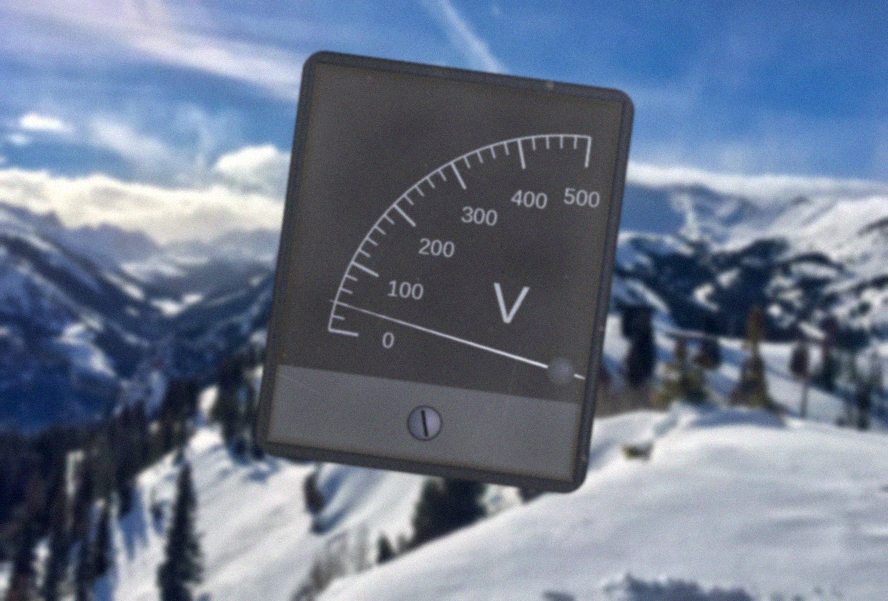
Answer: 40
